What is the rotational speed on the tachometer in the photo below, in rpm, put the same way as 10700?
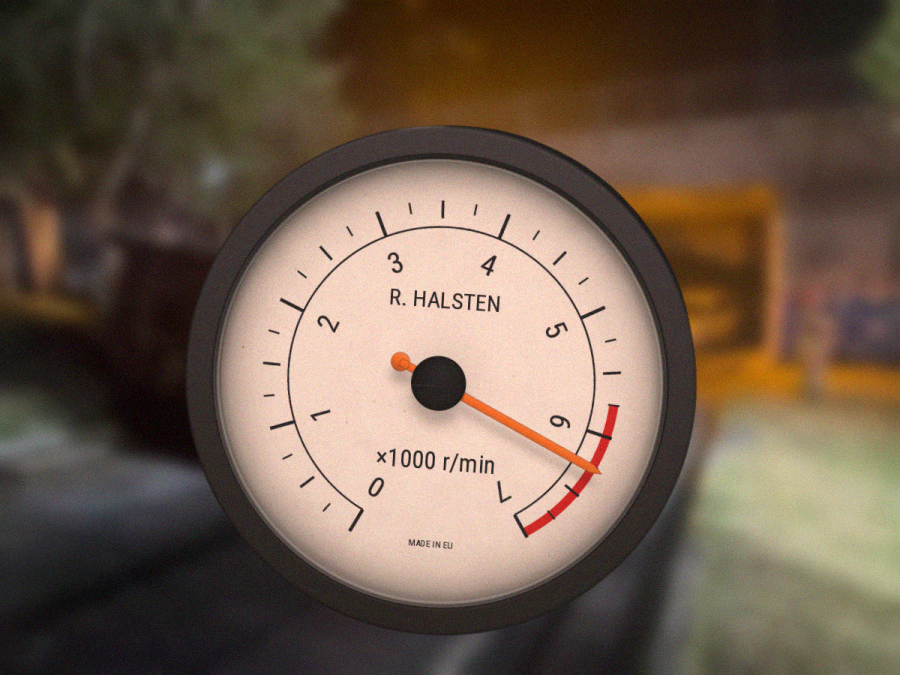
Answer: 6250
